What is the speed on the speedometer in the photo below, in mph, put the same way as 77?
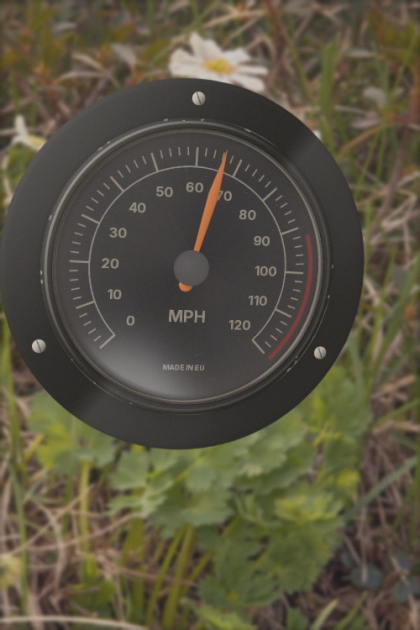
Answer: 66
